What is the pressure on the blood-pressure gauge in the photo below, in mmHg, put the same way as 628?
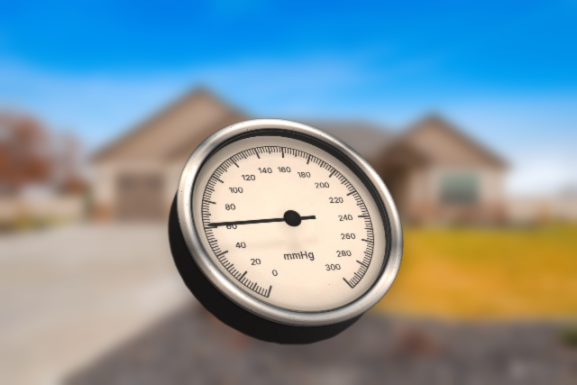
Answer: 60
